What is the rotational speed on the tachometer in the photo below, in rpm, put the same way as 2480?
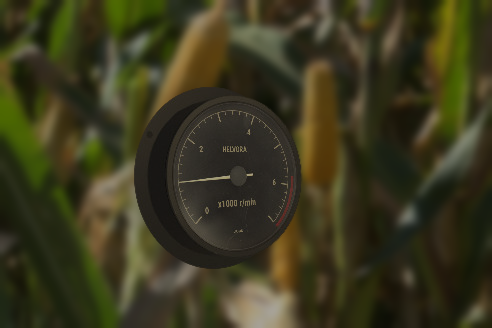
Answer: 1000
